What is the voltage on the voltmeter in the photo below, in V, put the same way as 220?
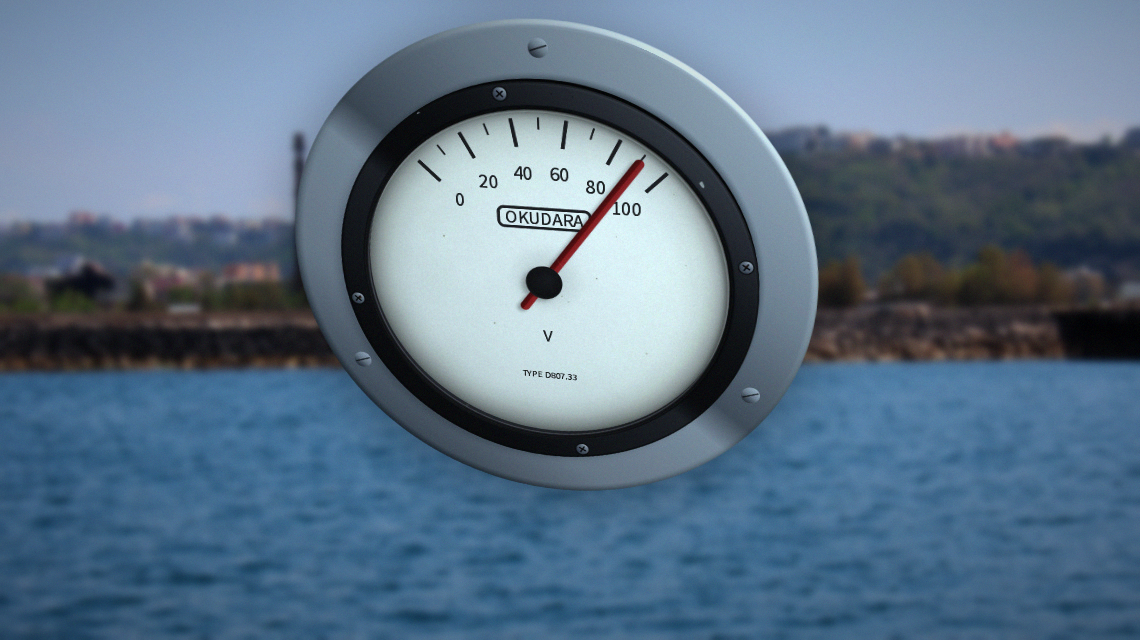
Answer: 90
